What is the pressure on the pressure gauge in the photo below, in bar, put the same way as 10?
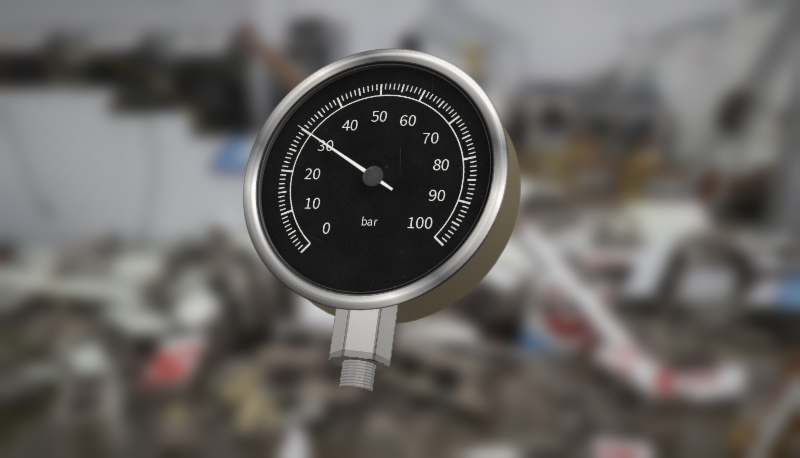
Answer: 30
